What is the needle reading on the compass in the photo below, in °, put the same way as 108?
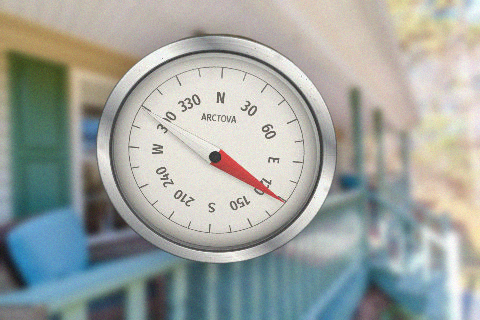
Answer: 120
